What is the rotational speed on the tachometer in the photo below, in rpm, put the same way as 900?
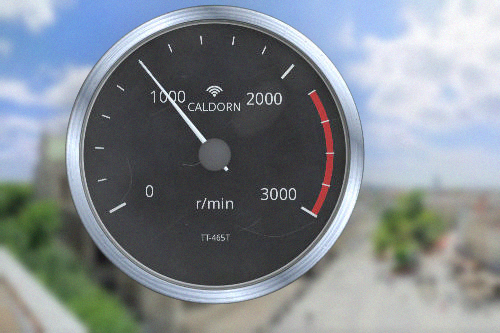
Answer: 1000
